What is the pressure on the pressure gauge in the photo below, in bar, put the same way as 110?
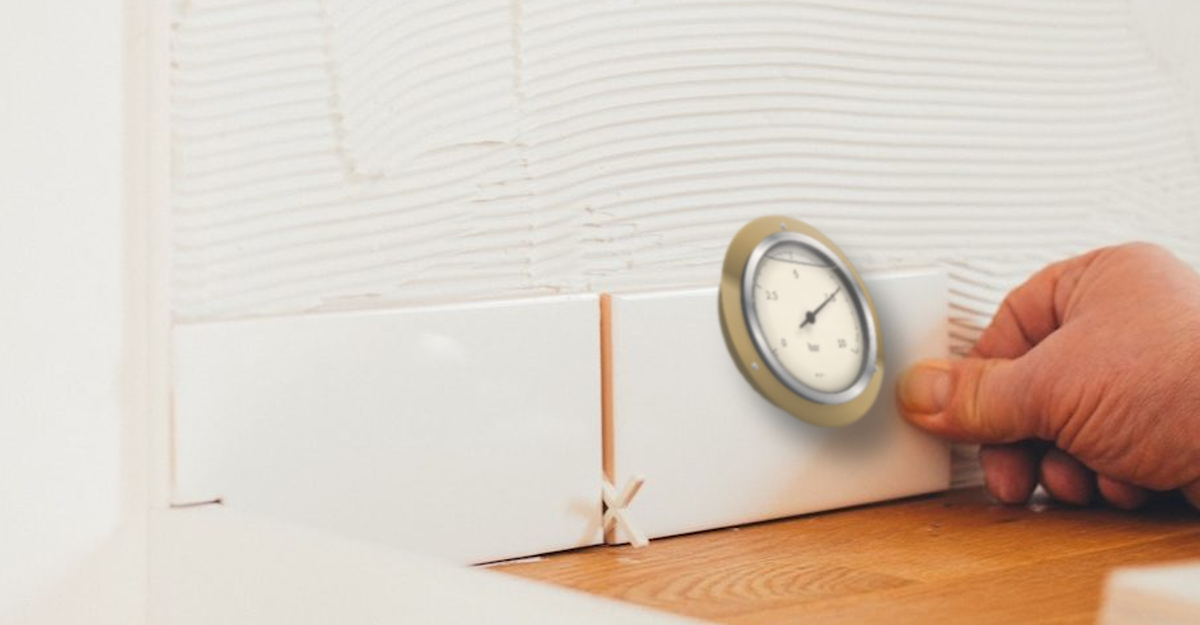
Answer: 7.5
